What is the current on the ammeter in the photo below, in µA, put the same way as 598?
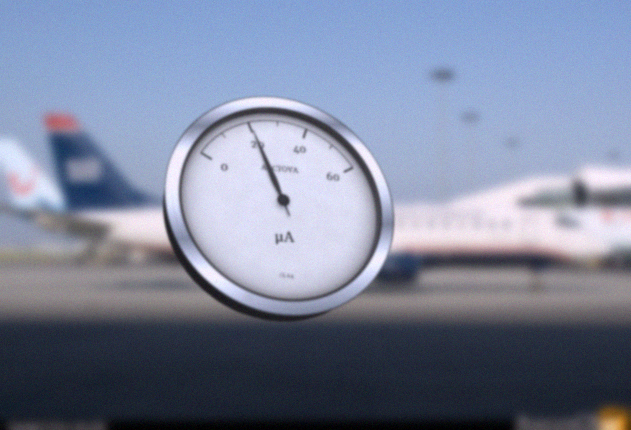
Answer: 20
